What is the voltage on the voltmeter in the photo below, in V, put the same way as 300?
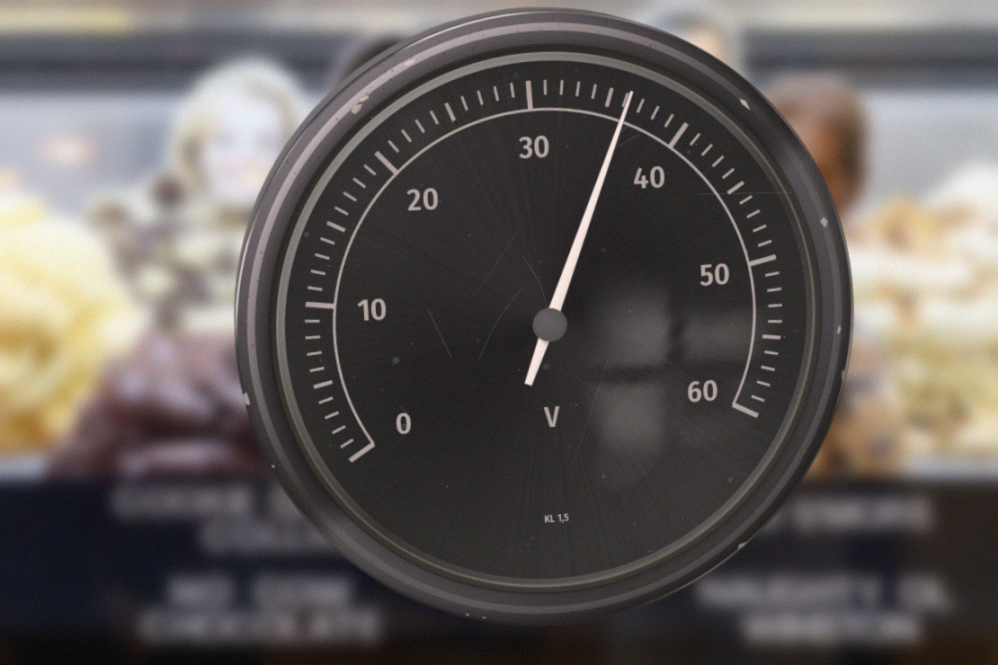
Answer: 36
